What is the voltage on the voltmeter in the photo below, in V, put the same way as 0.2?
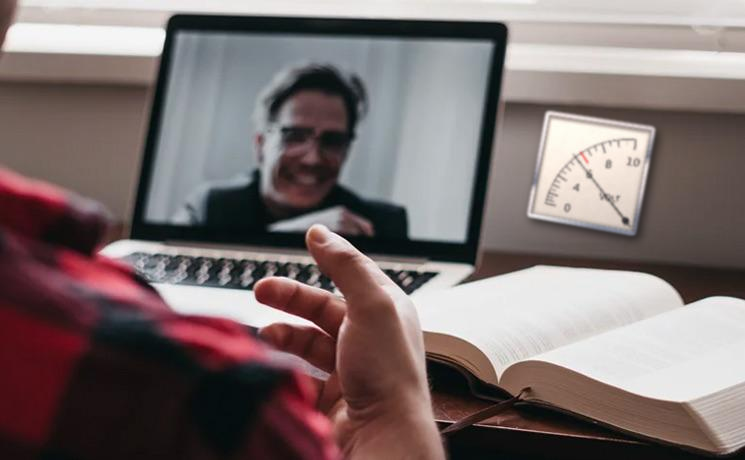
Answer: 6
